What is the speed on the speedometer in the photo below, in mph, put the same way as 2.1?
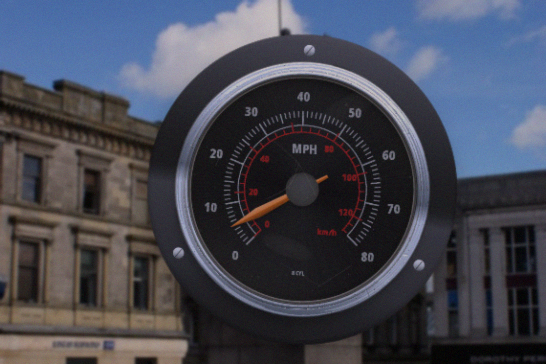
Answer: 5
